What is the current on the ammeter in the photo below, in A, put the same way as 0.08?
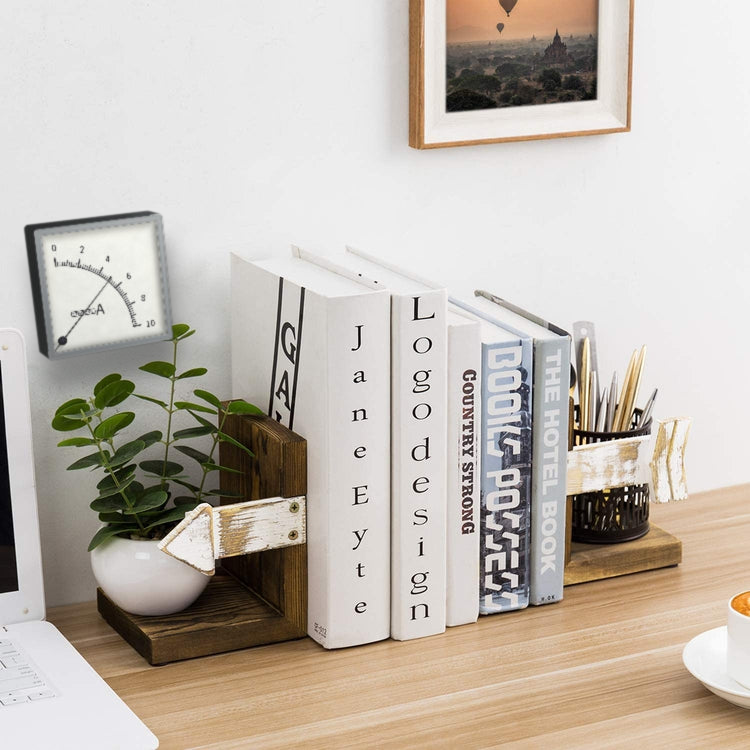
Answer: 5
